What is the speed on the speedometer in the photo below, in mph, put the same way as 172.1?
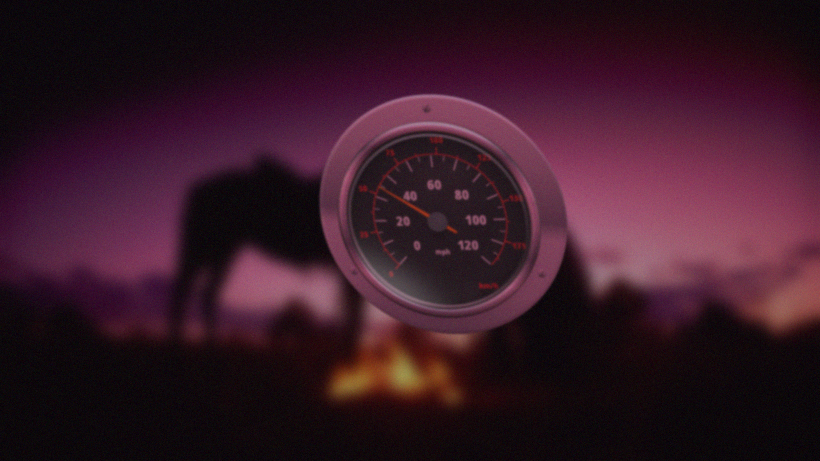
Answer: 35
